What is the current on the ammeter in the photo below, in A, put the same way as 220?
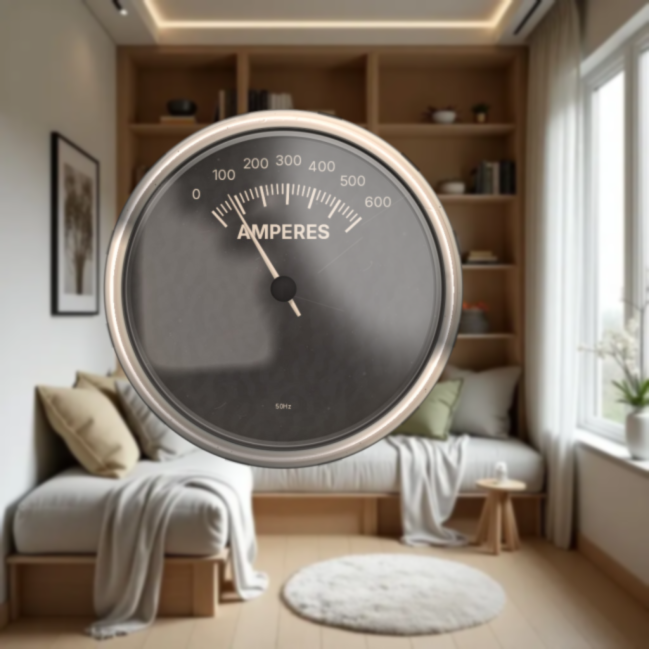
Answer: 80
